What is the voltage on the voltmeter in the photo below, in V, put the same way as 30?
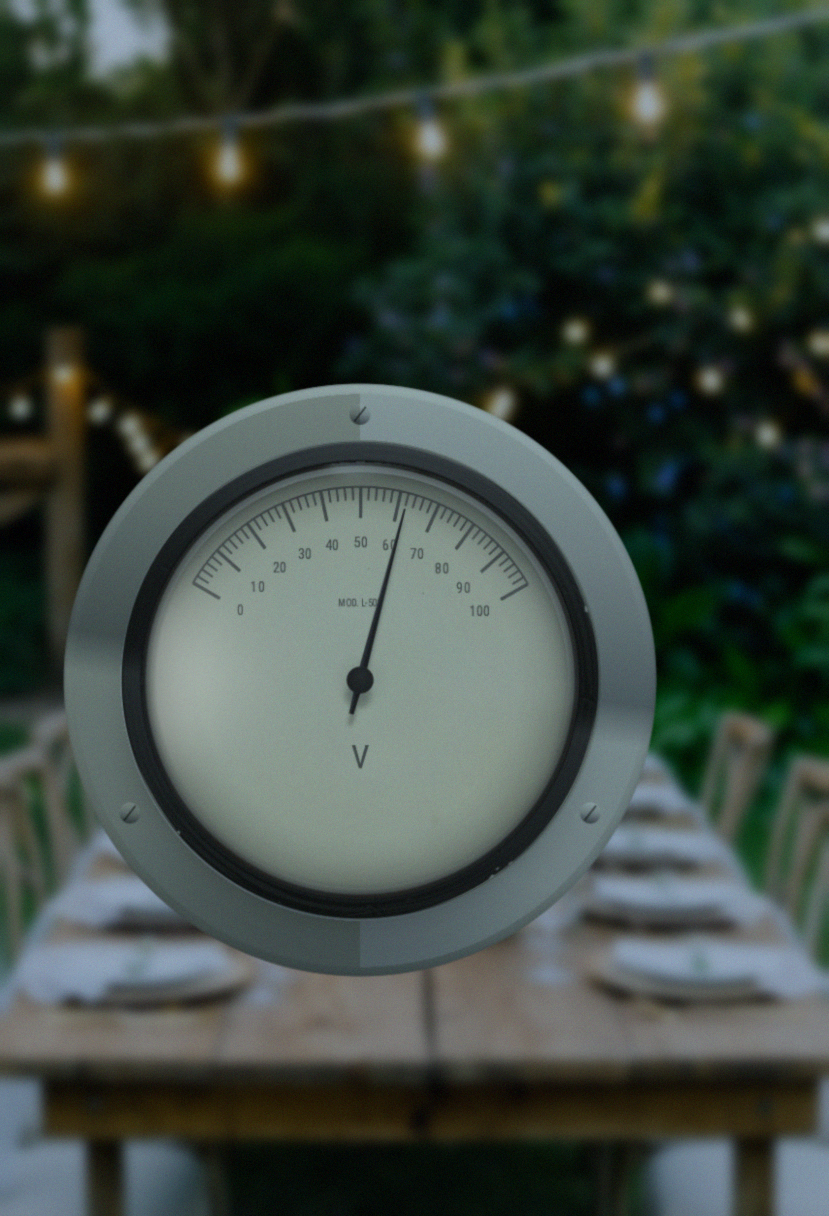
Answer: 62
